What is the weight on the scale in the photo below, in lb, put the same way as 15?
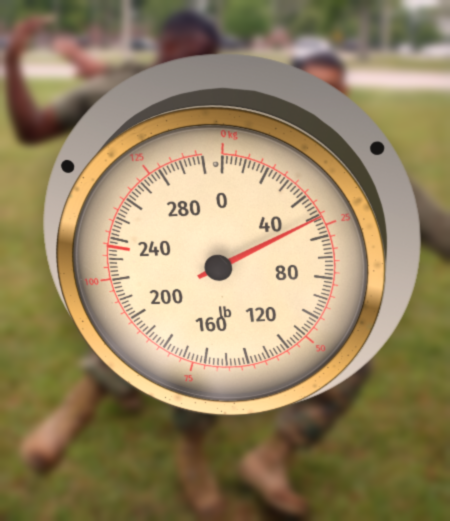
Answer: 50
